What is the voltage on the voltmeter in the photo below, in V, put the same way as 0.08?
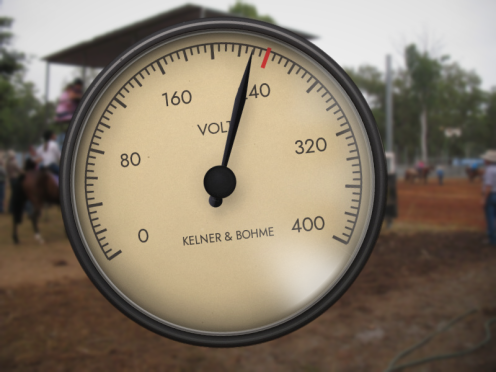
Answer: 230
